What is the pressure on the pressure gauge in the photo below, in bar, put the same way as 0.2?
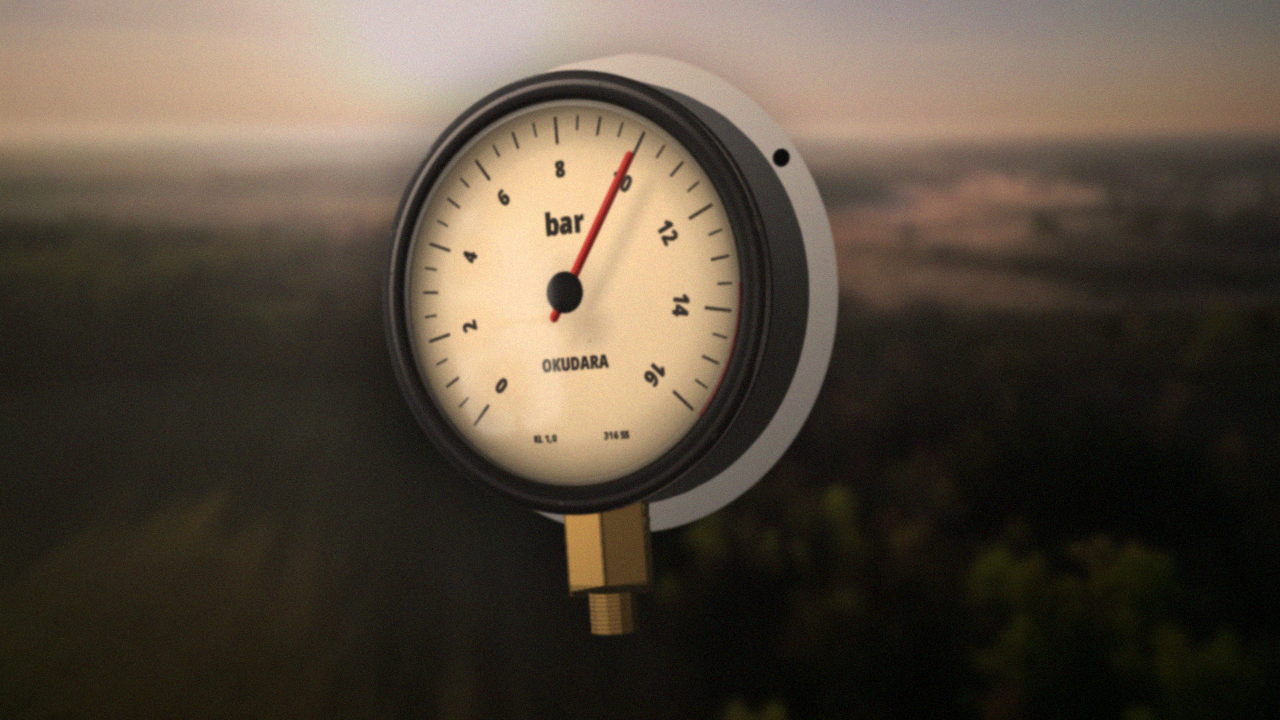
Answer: 10
